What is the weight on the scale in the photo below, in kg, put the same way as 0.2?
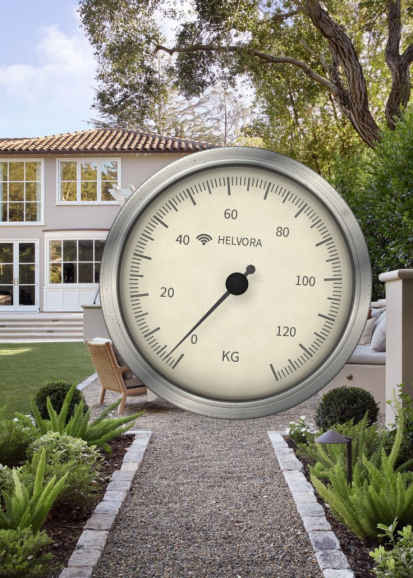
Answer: 3
